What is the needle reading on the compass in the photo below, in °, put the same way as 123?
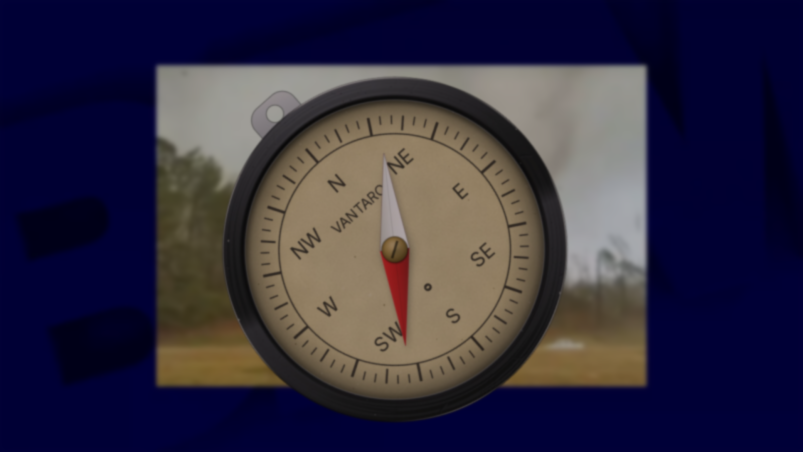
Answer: 215
